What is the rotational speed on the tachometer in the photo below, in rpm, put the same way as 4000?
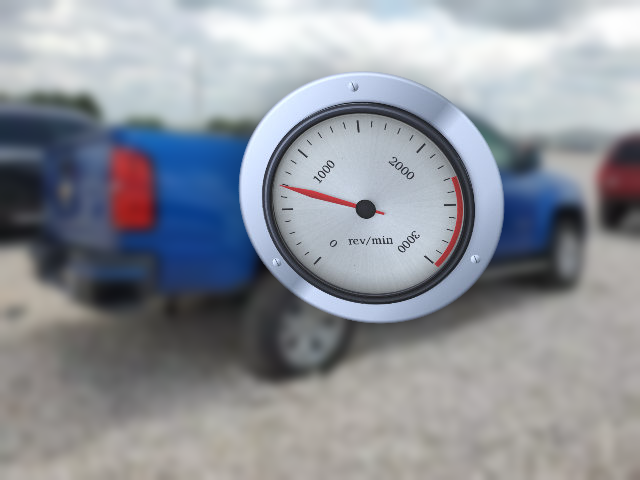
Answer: 700
